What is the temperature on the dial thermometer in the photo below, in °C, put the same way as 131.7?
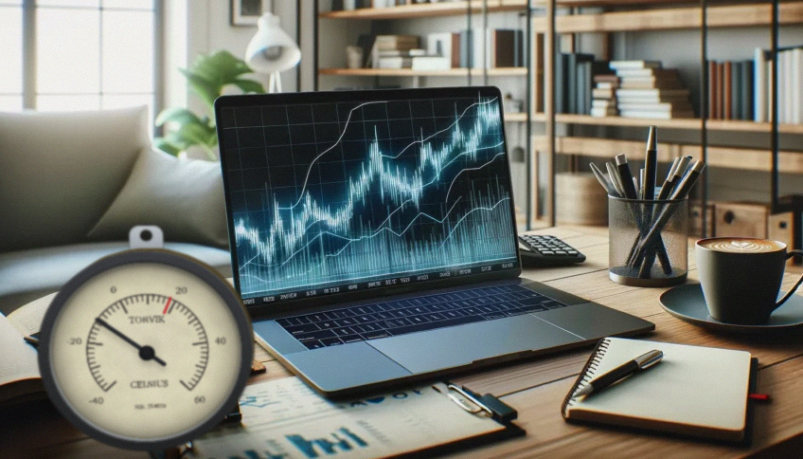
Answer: -10
